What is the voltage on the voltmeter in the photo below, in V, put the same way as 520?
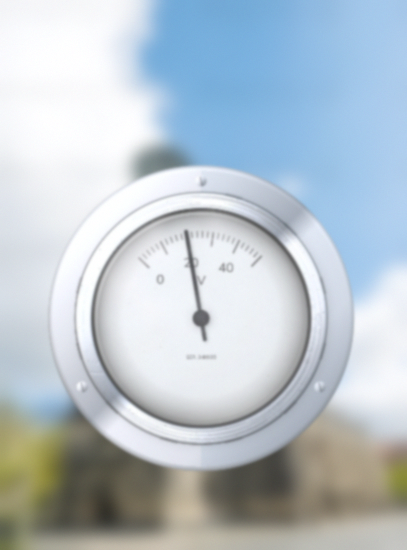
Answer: 20
